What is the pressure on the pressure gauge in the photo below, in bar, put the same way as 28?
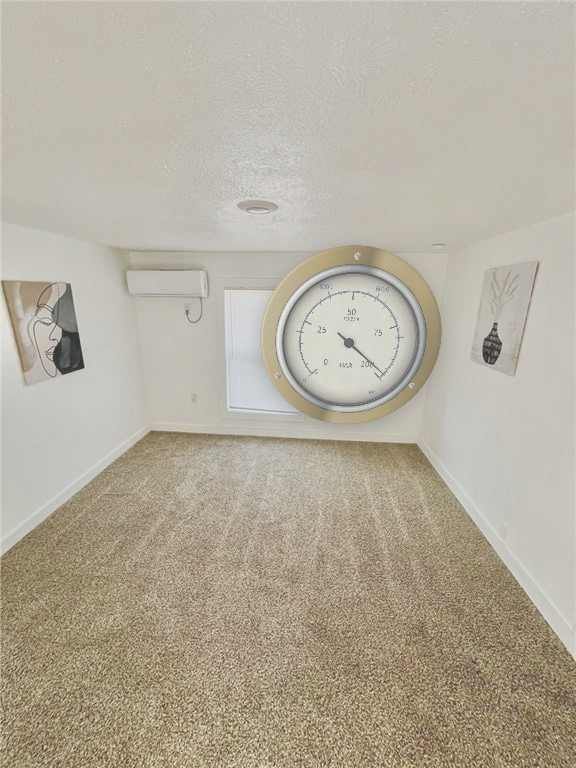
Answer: 97.5
